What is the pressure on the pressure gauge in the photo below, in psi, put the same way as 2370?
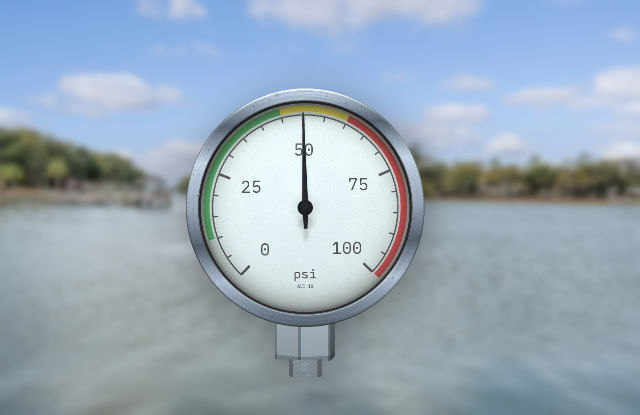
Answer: 50
